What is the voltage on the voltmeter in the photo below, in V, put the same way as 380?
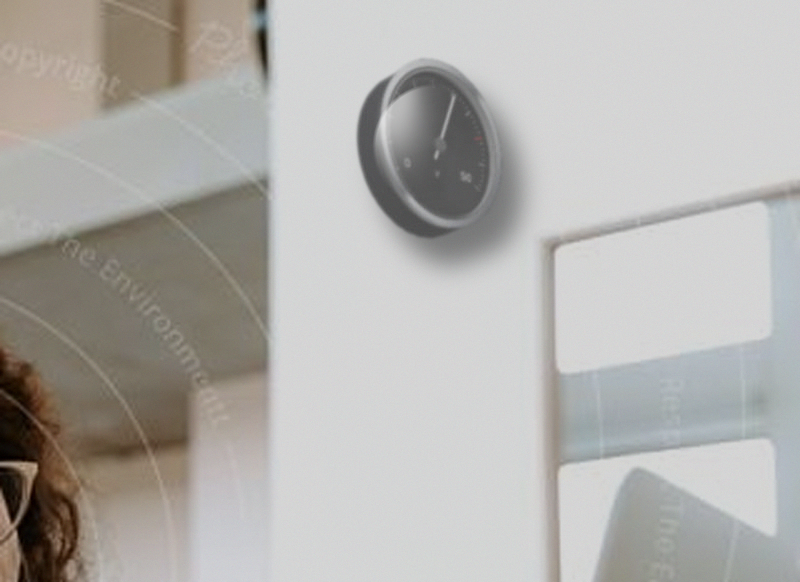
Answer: 30
